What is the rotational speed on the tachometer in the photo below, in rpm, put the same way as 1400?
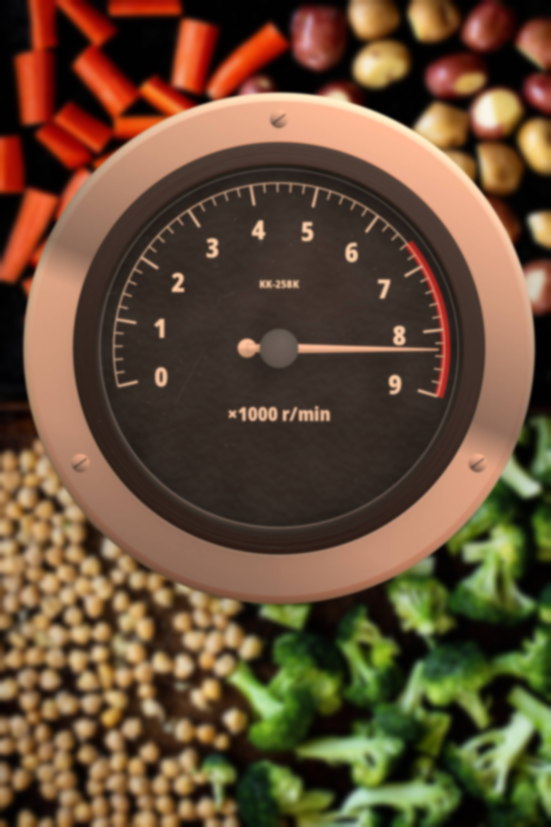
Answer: 8300
